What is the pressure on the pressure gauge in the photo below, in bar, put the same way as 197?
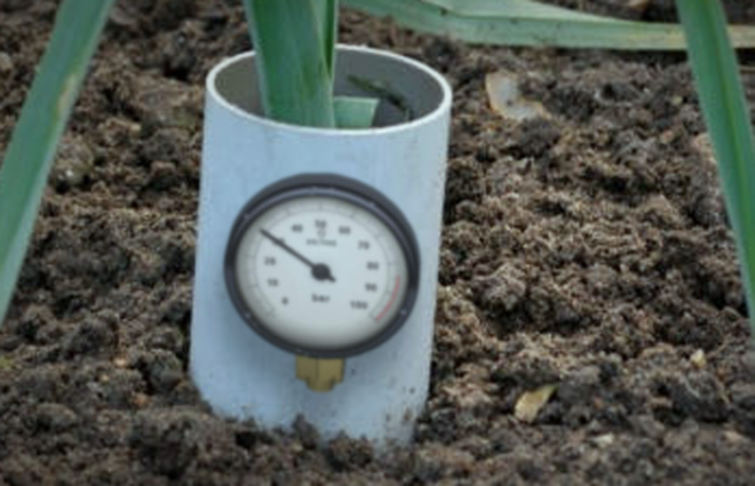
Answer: 30
